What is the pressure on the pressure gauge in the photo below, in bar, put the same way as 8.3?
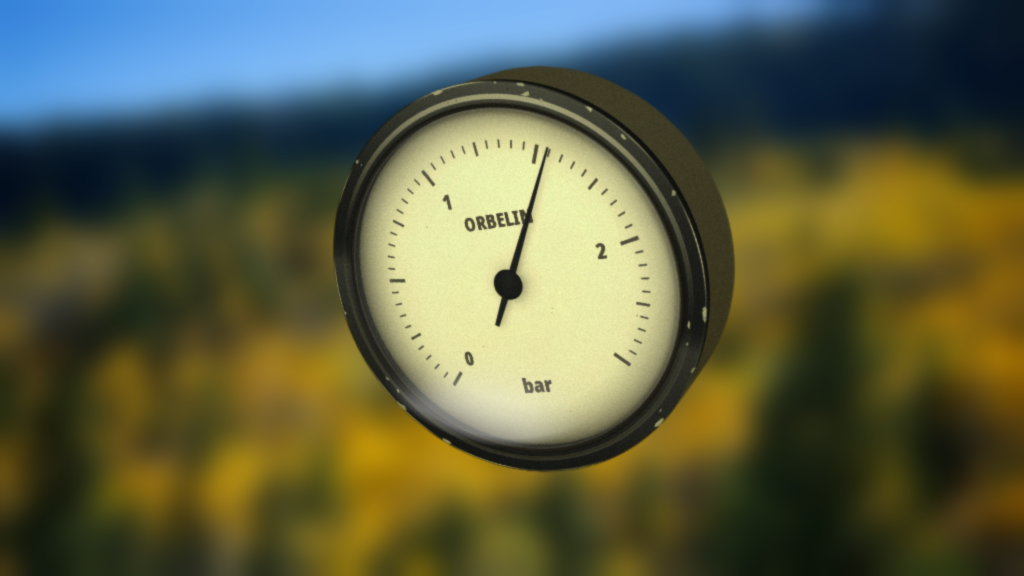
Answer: 1.55
